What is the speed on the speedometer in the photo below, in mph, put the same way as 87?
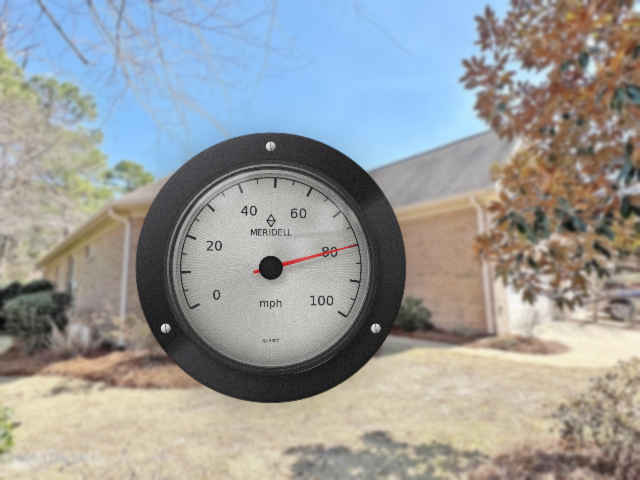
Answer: 80
